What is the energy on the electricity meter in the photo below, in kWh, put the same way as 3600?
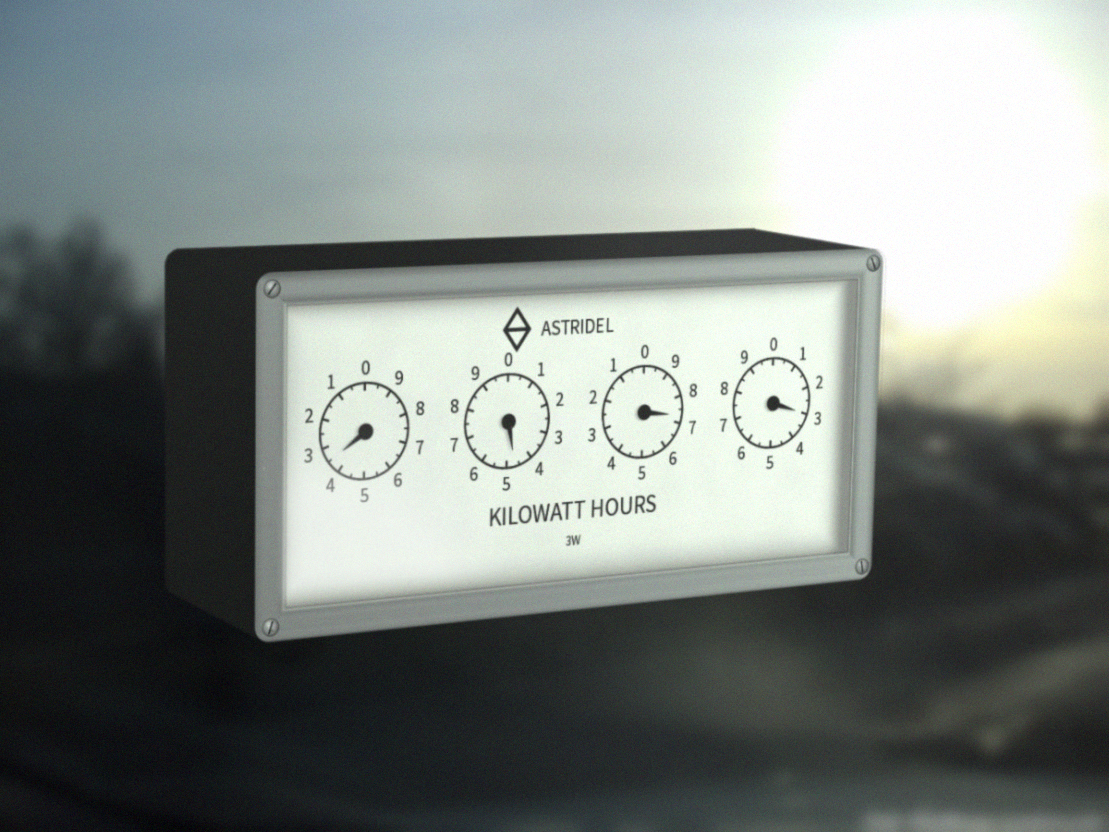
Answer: 3473
